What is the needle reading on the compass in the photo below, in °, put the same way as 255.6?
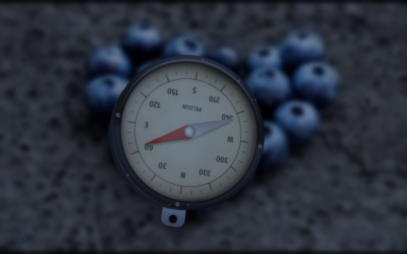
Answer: 65
